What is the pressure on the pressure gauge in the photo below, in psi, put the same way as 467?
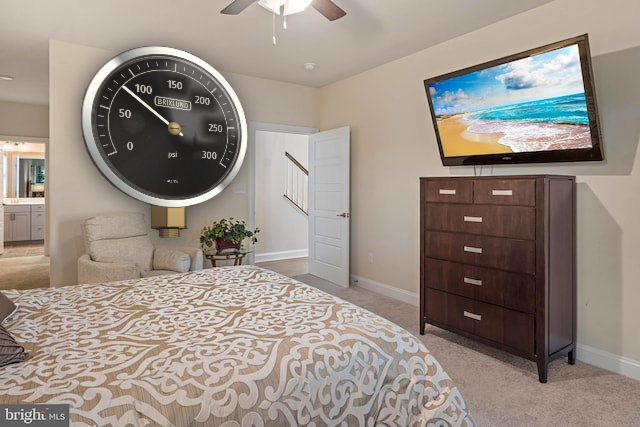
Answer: 80
